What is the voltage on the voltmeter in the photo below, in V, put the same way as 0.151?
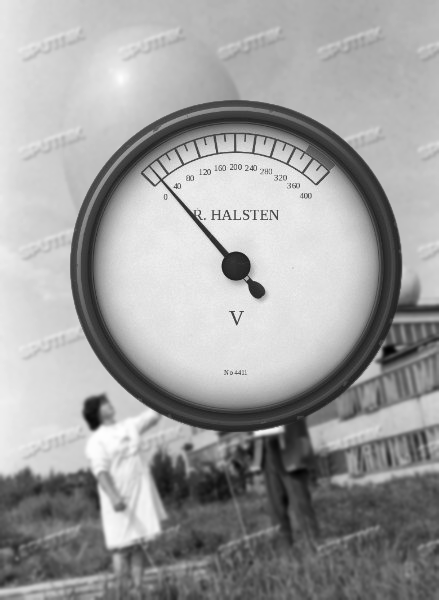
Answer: 20
